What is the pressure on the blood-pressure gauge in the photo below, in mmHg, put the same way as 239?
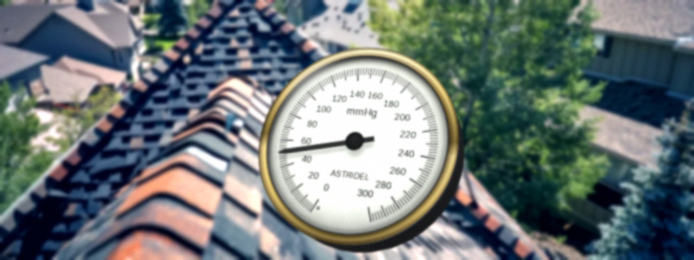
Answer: 50
